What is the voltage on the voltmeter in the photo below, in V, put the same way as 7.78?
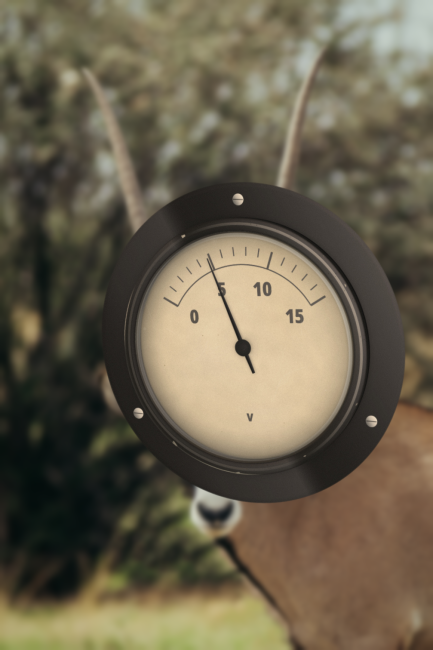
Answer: 5
